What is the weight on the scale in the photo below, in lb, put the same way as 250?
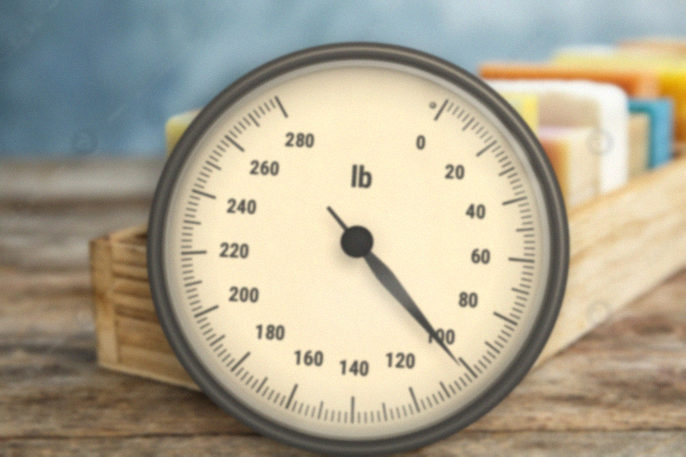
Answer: 102
